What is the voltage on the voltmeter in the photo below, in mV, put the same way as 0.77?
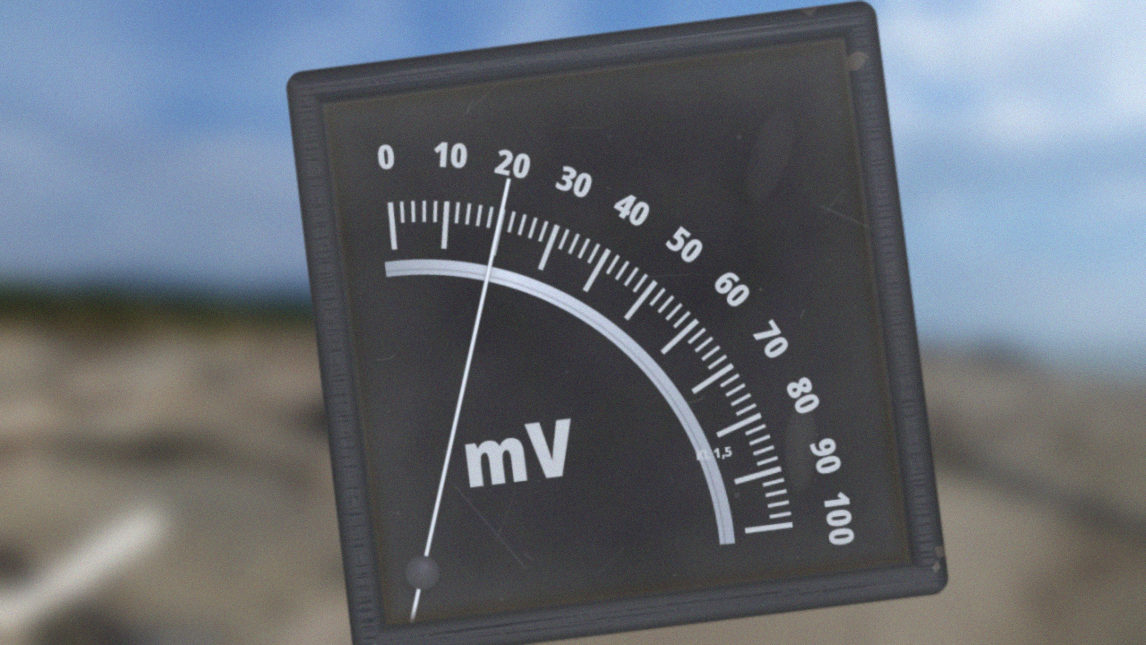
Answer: 20
